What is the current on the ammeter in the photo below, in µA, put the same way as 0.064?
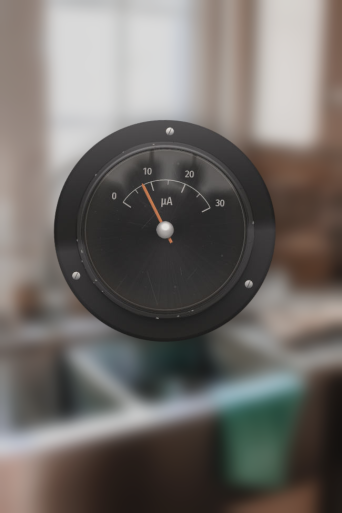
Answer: 7.5
